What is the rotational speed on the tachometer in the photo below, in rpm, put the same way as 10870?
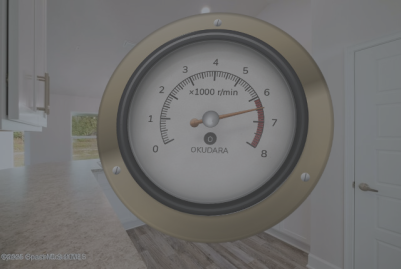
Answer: 6500
